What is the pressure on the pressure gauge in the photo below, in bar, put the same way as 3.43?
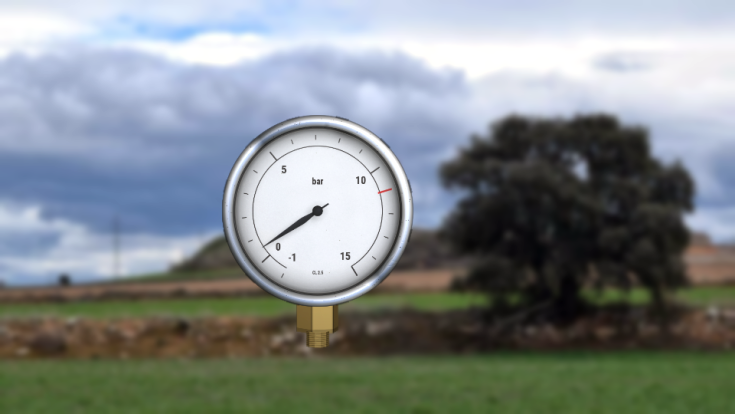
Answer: 0.5
